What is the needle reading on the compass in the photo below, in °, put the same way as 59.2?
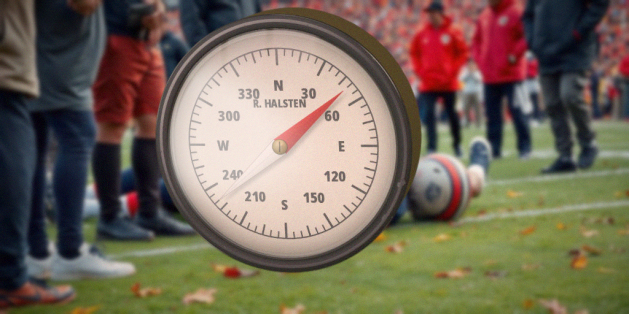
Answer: 50
